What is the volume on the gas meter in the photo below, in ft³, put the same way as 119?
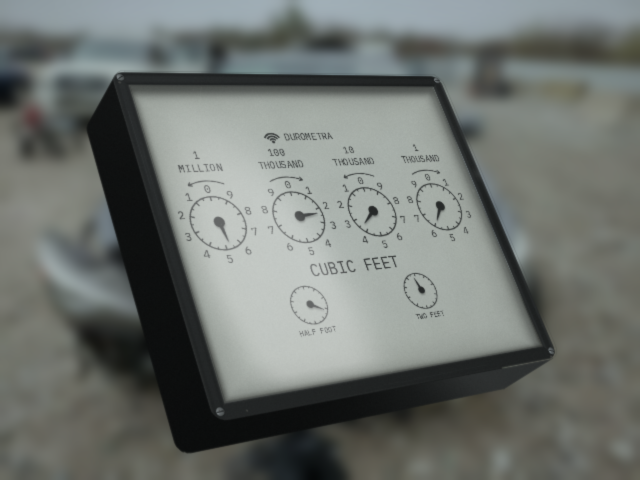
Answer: 523600
